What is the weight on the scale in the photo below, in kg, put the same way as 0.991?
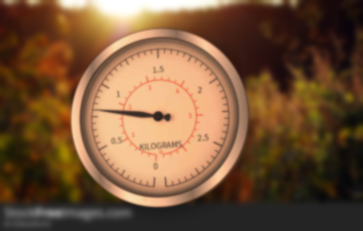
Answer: 0.8
